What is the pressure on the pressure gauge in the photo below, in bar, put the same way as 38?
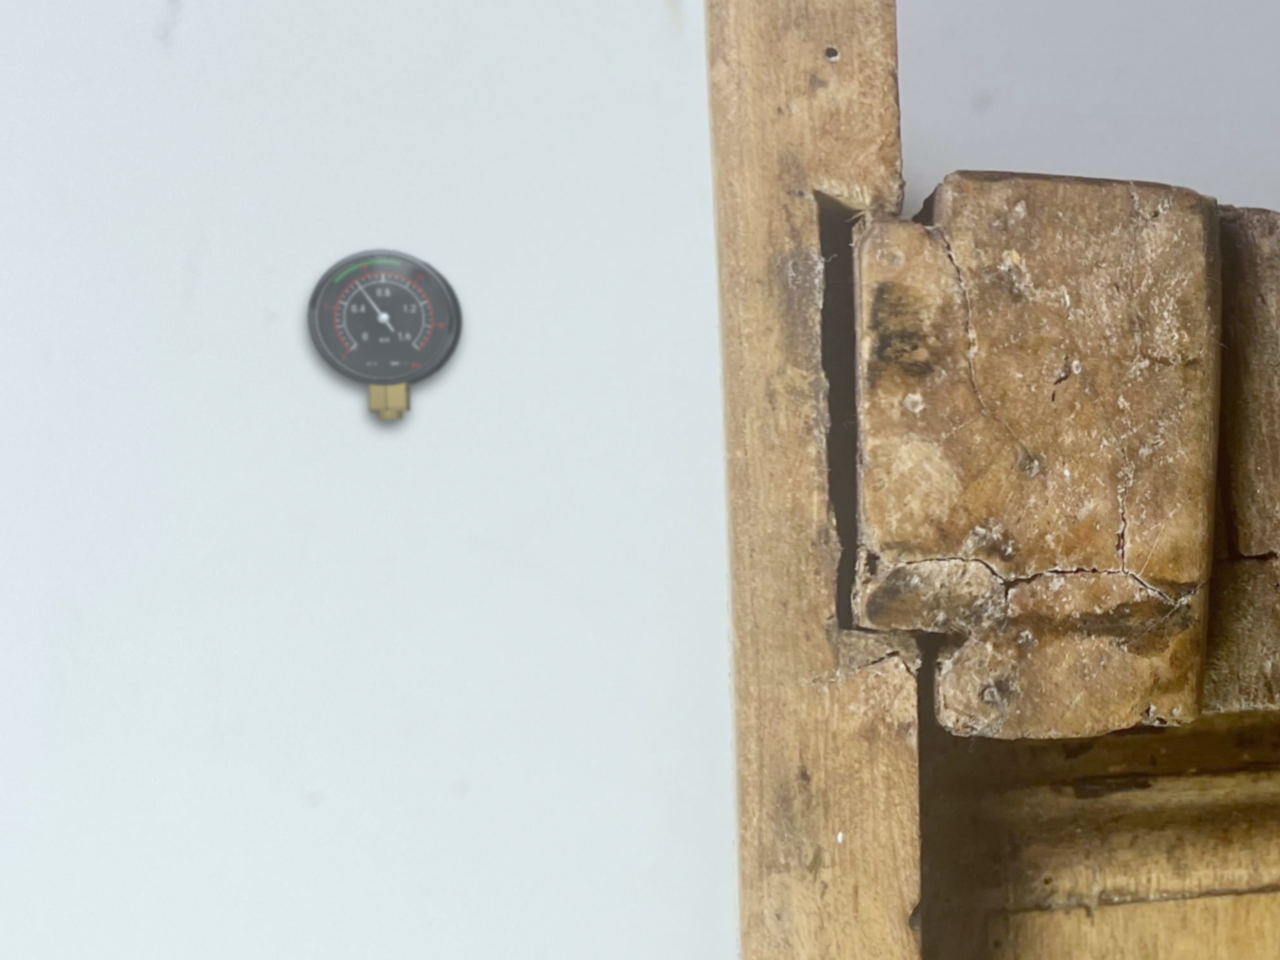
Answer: 0.6
